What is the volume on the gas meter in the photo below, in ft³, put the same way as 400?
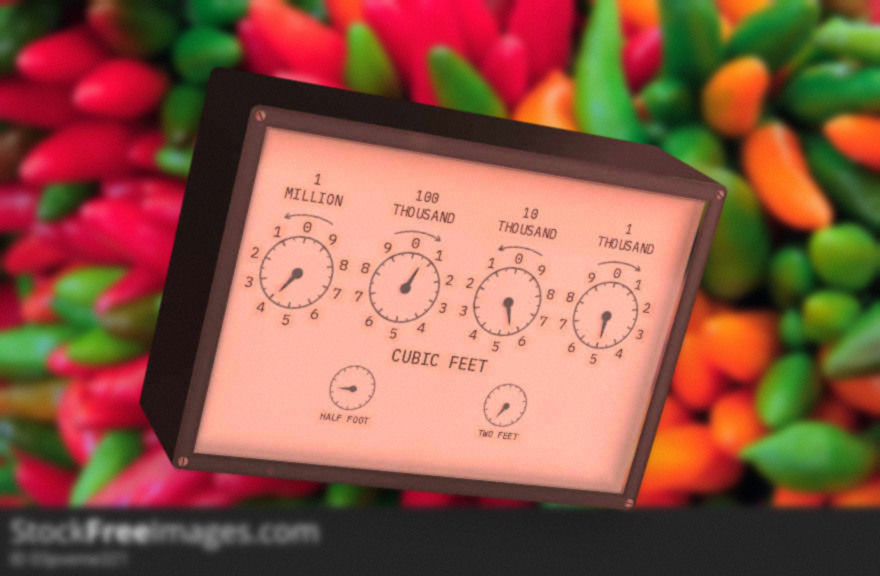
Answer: 405500
